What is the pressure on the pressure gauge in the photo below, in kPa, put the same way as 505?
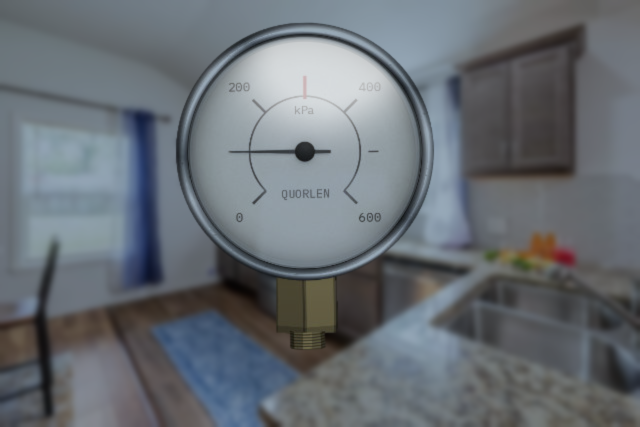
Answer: 100
